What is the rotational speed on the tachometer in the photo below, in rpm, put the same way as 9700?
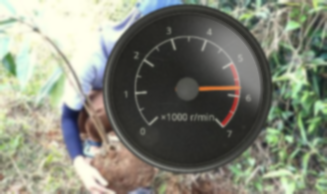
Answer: 5750
